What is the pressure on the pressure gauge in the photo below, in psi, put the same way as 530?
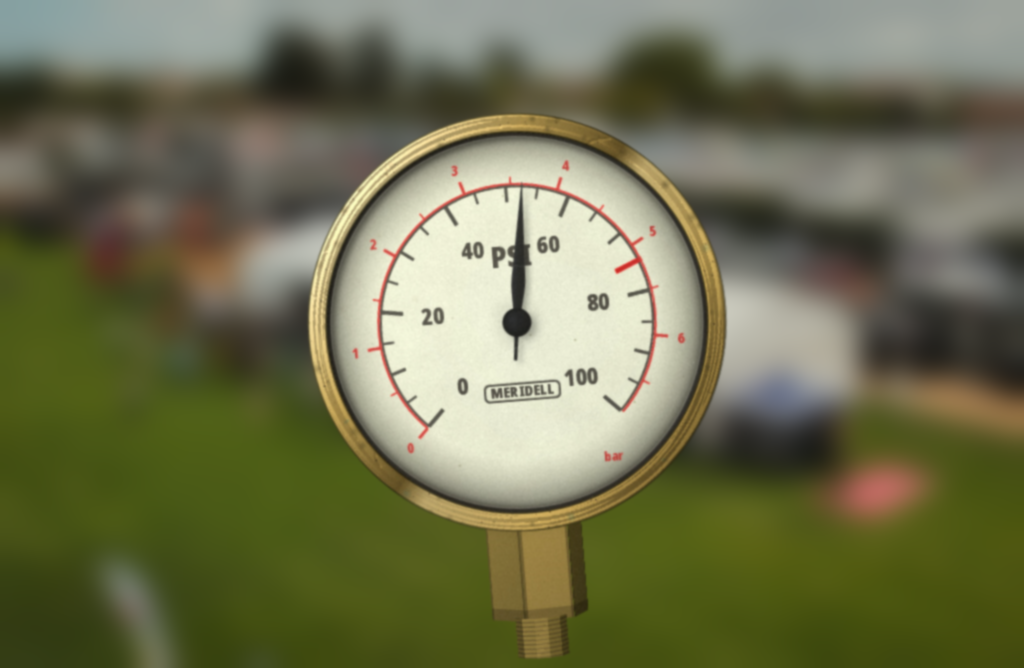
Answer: 52.5
